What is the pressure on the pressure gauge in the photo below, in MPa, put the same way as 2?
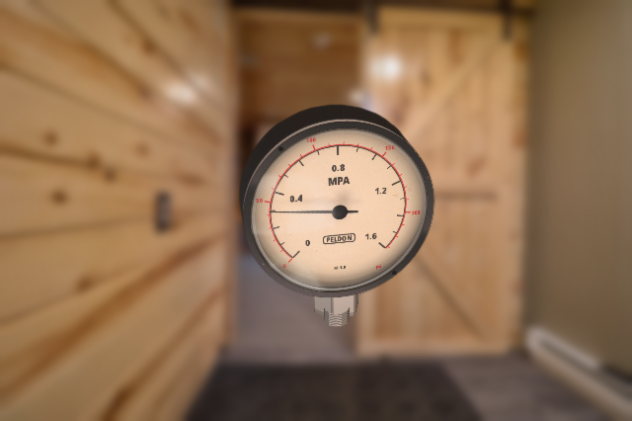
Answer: 0.3
